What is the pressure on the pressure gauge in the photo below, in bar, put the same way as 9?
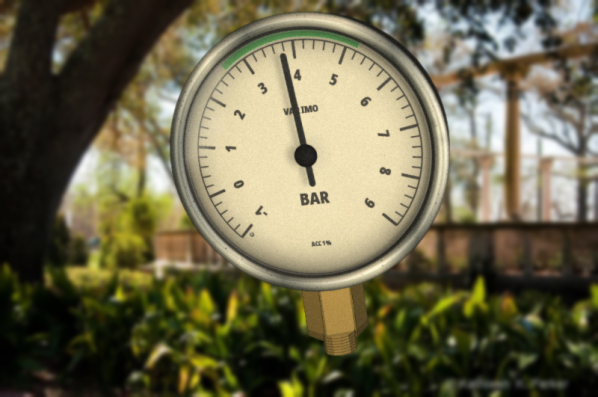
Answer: 3.8
